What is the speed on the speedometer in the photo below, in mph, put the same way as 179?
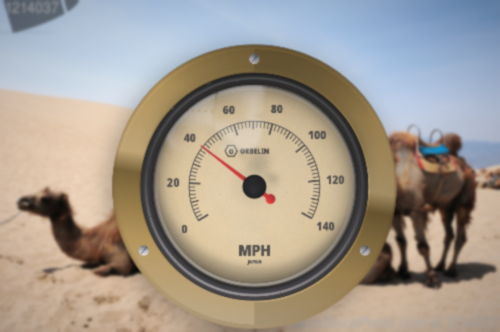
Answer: 40
